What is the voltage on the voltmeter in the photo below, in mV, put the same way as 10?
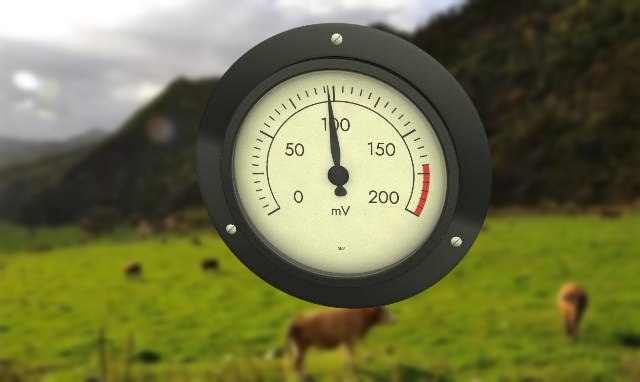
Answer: 97.5
